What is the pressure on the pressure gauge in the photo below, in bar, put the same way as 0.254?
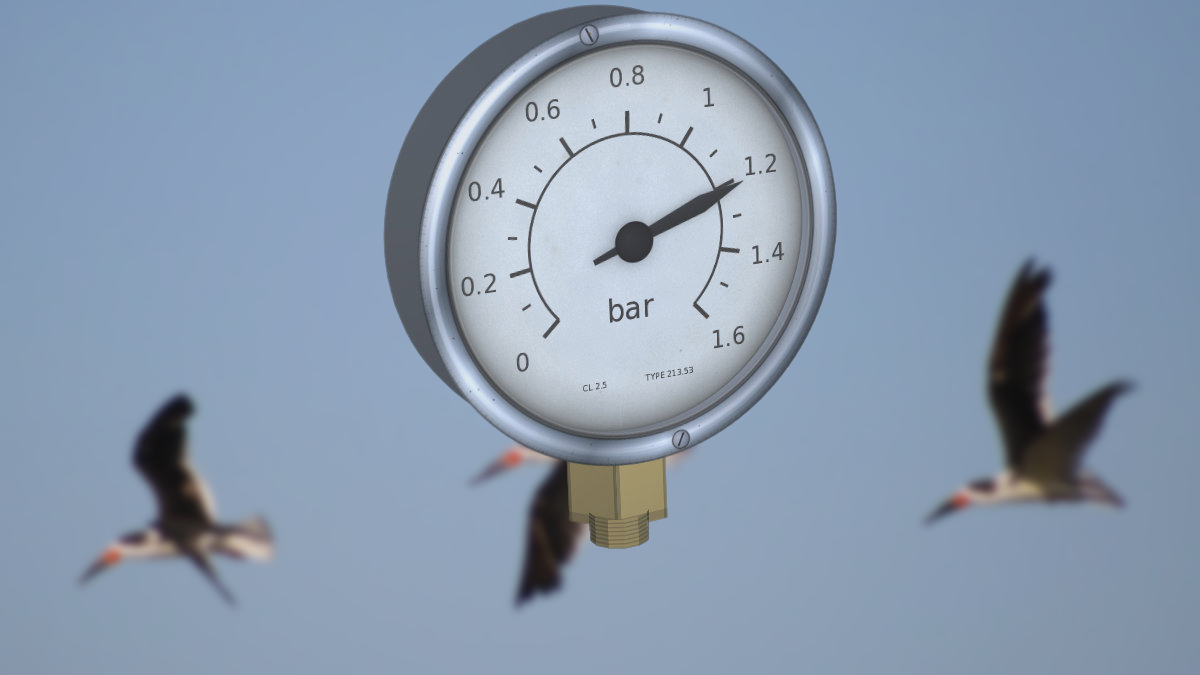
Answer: 1.2
